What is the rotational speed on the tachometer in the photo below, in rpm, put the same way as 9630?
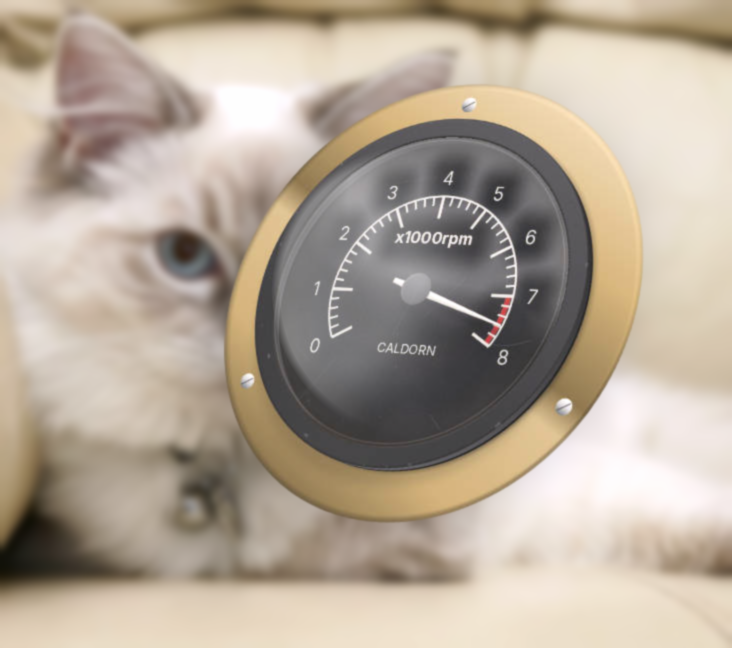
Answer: 7600
